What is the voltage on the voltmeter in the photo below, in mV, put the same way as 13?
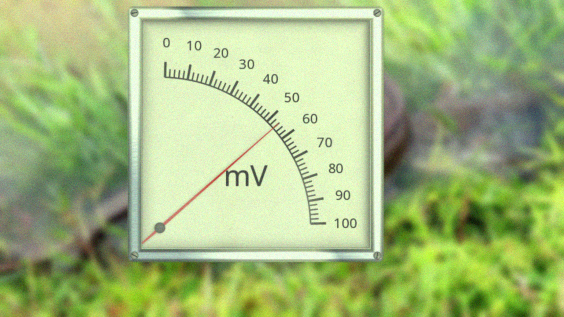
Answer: 54
